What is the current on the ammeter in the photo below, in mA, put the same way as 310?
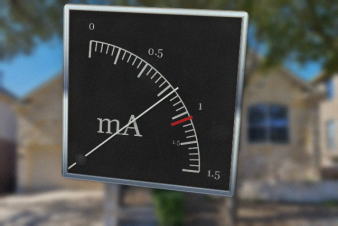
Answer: 0.8
